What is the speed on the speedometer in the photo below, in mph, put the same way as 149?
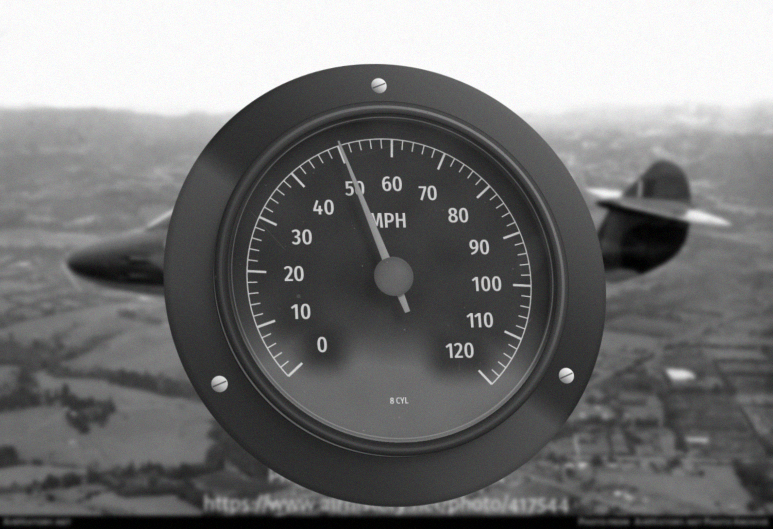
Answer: 50
